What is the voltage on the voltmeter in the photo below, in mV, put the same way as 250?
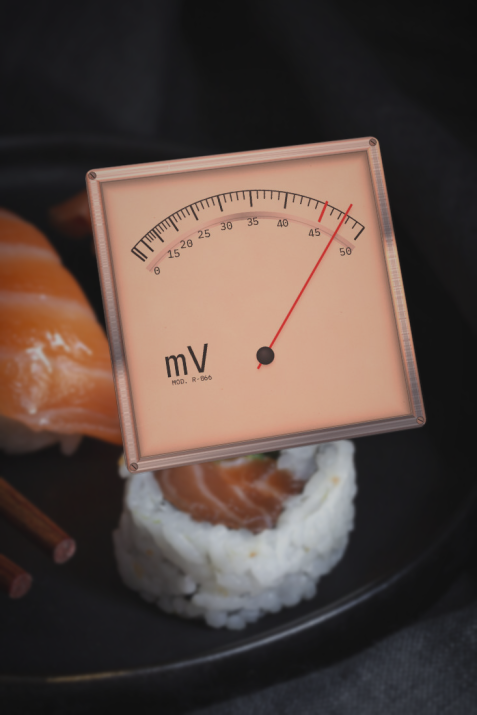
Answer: 47.5
